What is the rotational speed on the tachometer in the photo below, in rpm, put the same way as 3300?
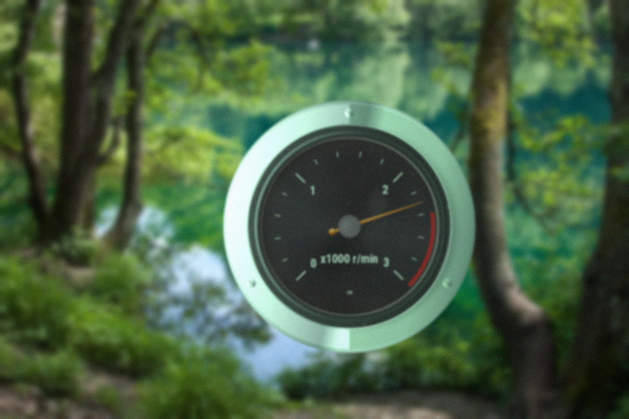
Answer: 2300
